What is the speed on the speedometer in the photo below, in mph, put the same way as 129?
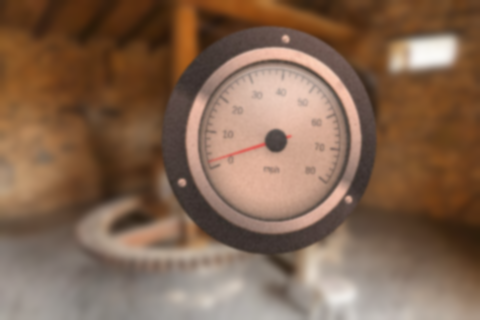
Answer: 2
